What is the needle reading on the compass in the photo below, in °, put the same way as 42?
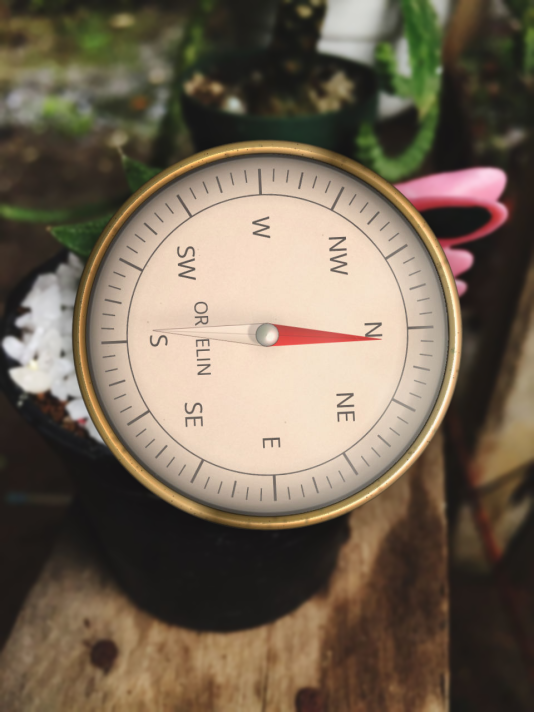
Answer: 5
